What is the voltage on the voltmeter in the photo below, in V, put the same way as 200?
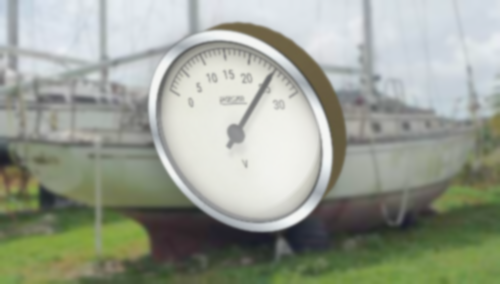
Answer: 25
